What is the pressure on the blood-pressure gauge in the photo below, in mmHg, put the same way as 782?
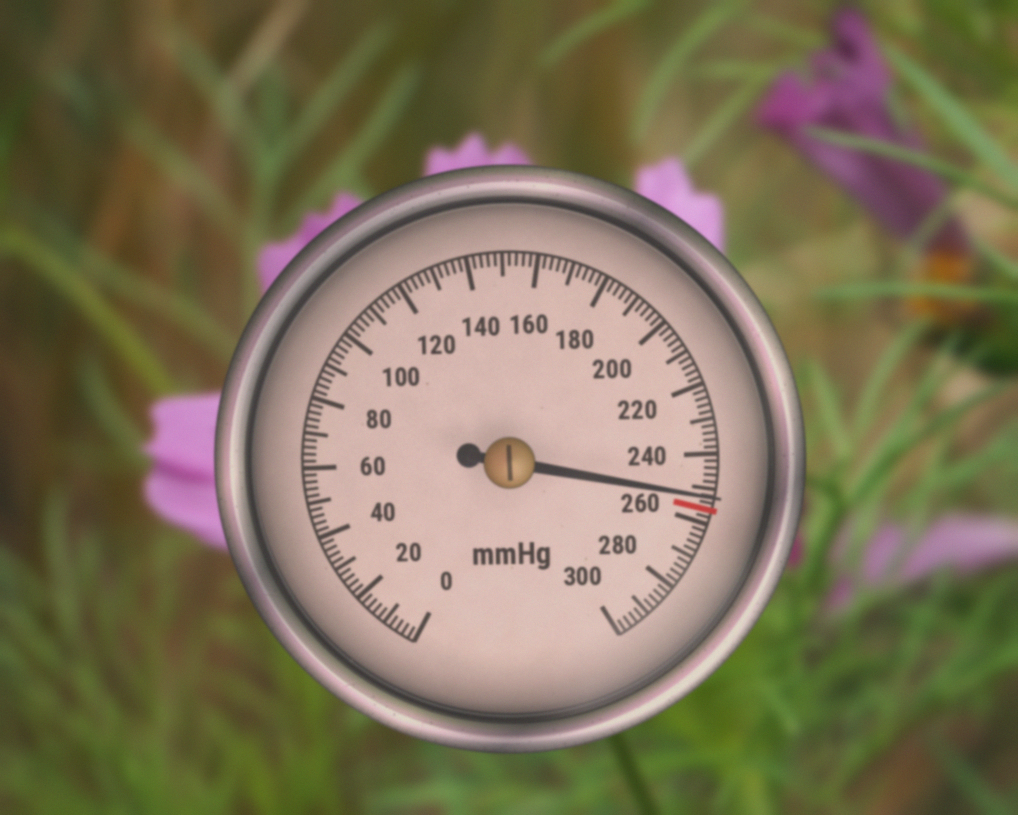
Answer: 252
